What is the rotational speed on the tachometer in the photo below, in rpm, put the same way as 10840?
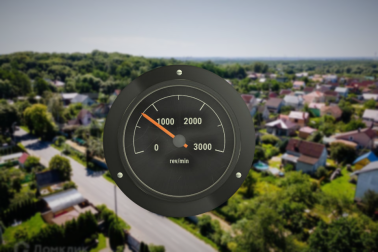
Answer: 750
